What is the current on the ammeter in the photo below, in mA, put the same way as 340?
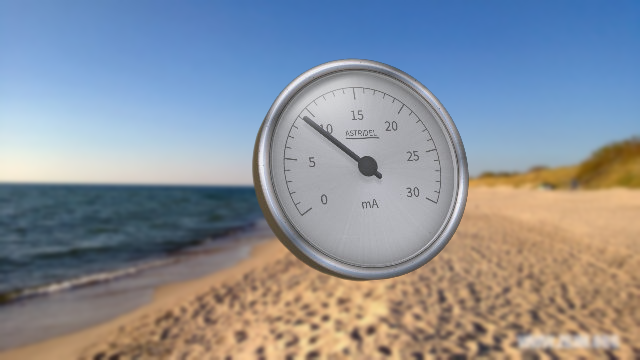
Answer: 9
